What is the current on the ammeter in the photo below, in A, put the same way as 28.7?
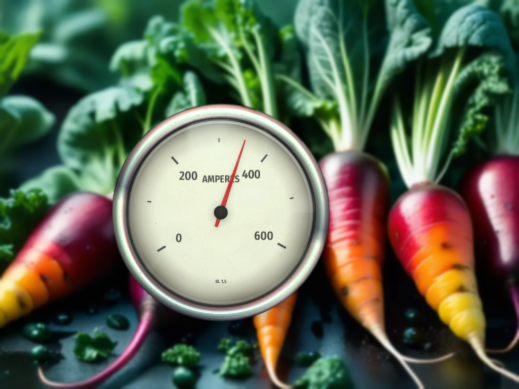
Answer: 350
